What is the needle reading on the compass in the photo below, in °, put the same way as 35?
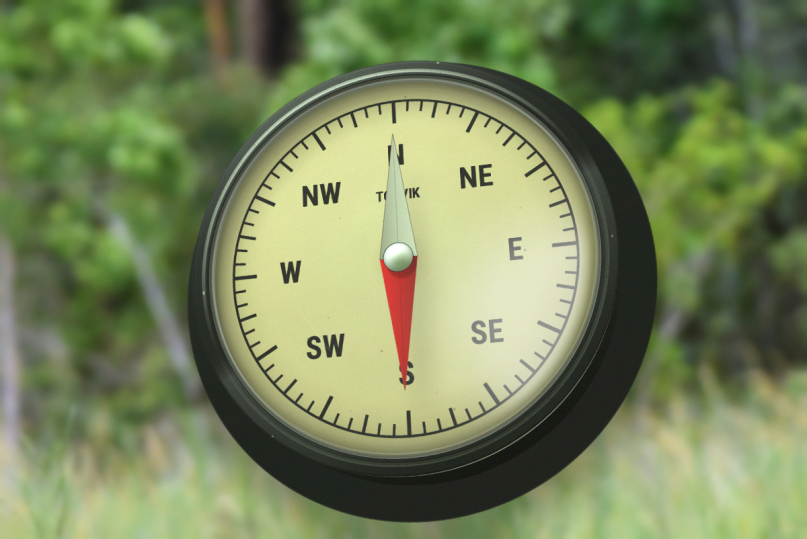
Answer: 180
